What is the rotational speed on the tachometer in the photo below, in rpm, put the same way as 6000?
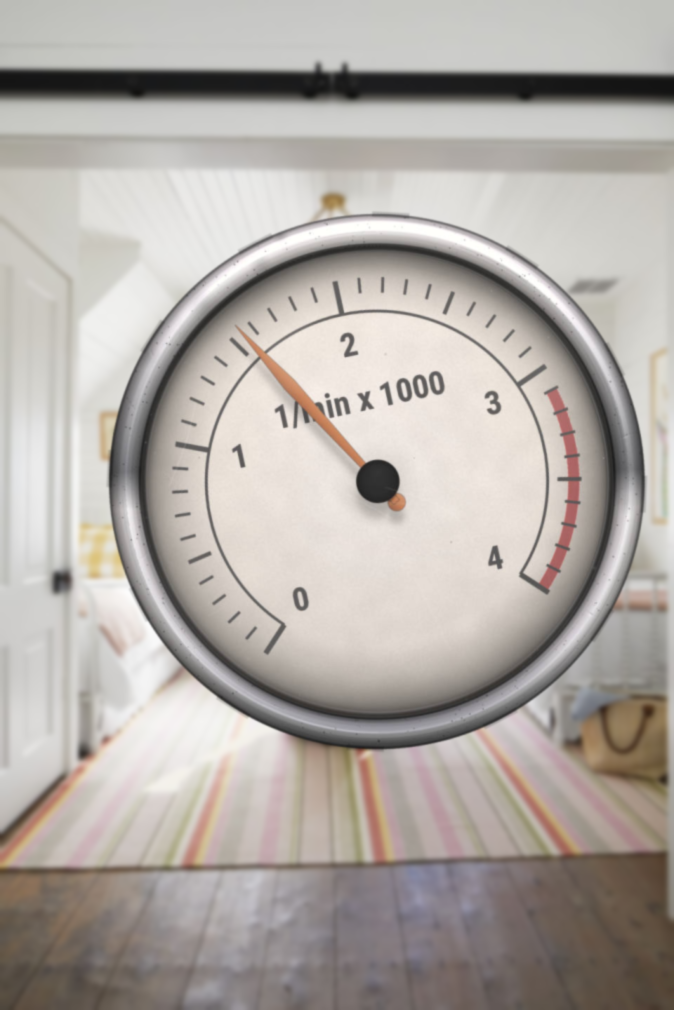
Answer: 1550
